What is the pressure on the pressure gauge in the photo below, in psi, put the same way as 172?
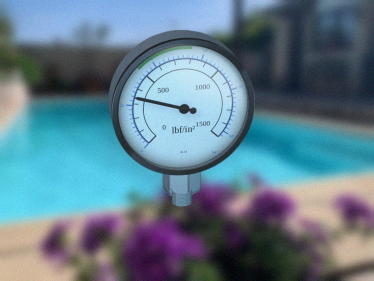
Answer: 350
